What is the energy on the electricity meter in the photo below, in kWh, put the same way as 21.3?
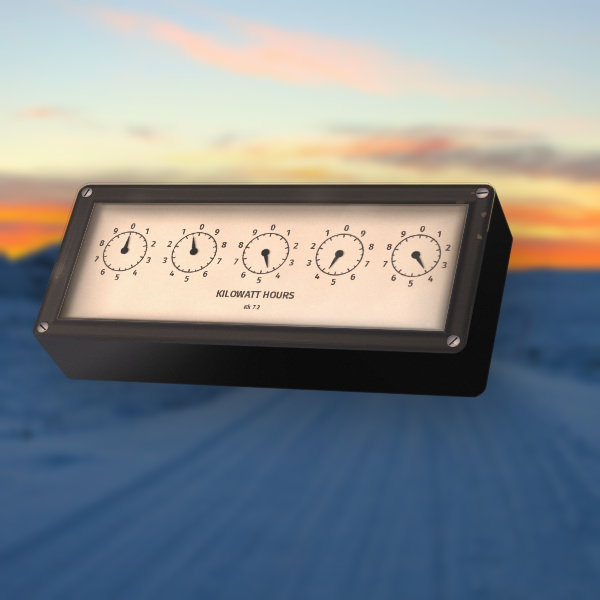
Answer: 444
